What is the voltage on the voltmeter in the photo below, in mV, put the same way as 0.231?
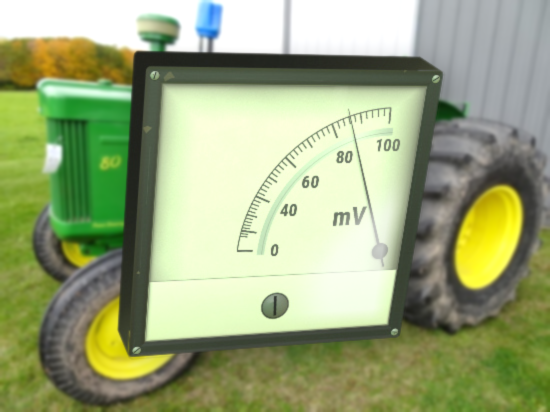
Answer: 86
